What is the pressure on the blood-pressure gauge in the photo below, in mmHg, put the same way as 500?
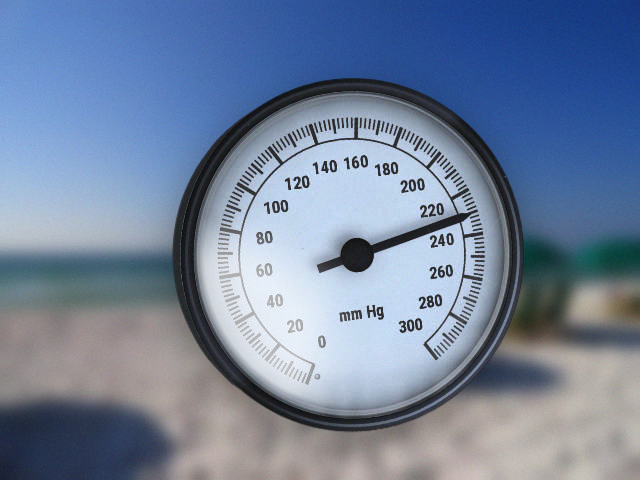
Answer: 230
